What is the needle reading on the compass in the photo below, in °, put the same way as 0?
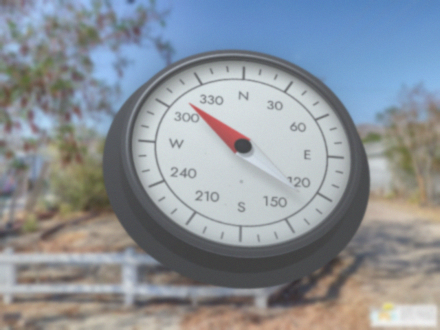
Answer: 310
